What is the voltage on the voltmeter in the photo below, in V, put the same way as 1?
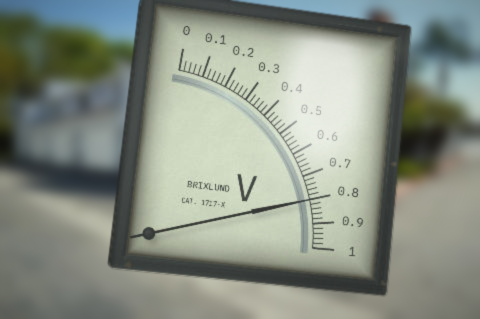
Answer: 0.8
